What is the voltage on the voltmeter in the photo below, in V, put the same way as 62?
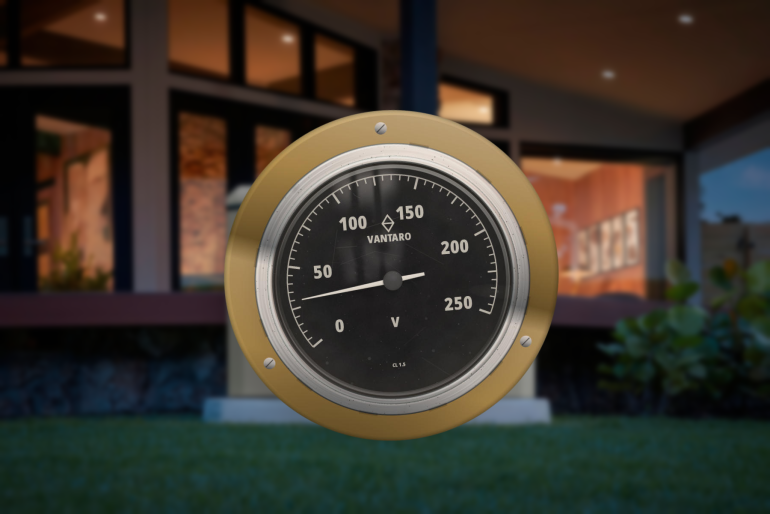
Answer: 30
